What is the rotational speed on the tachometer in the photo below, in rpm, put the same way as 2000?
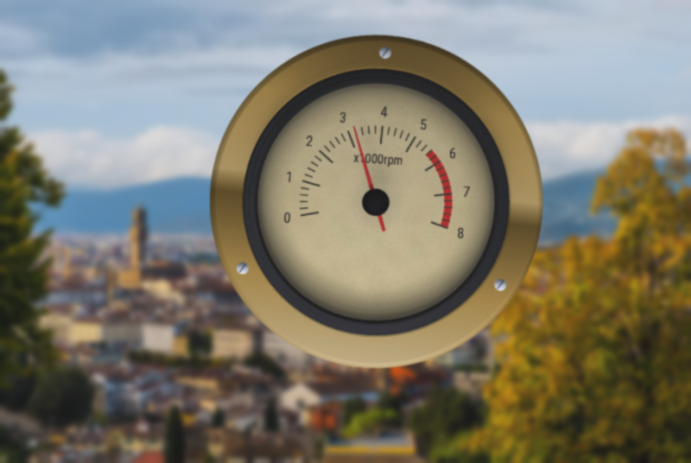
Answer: 3200
